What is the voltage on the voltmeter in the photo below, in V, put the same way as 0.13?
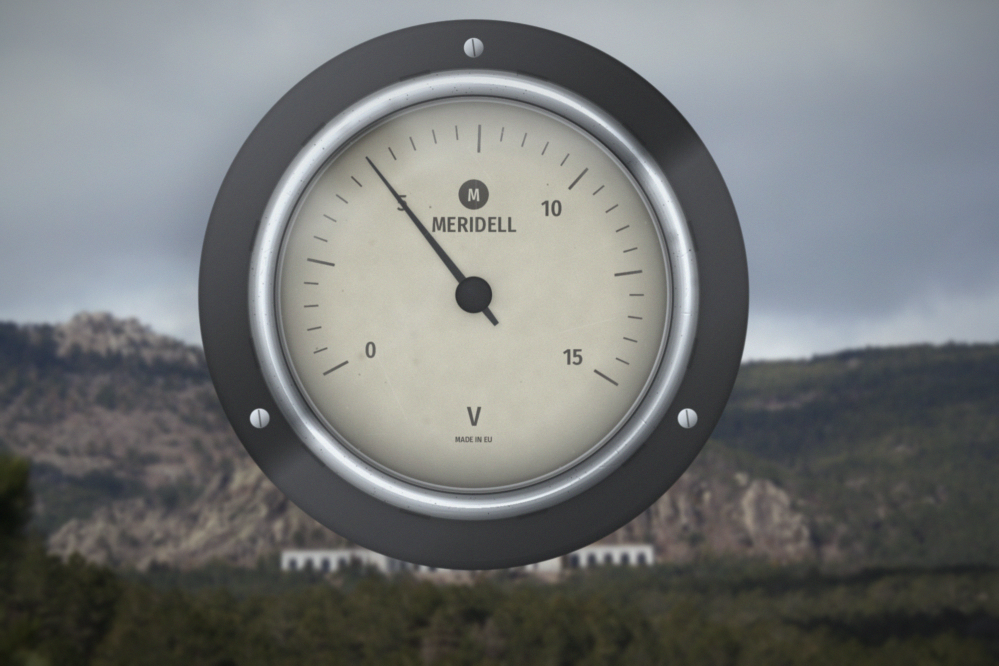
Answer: 5
